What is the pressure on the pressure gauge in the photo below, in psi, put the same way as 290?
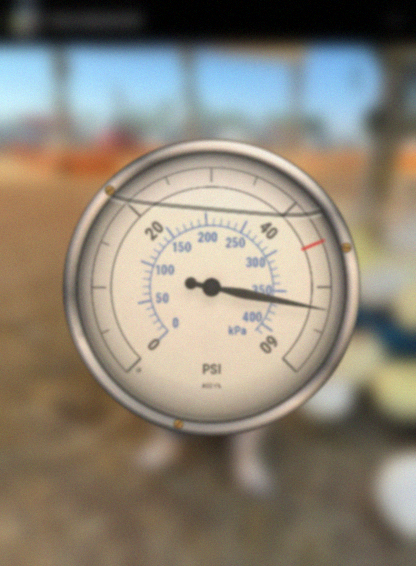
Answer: 52.5
